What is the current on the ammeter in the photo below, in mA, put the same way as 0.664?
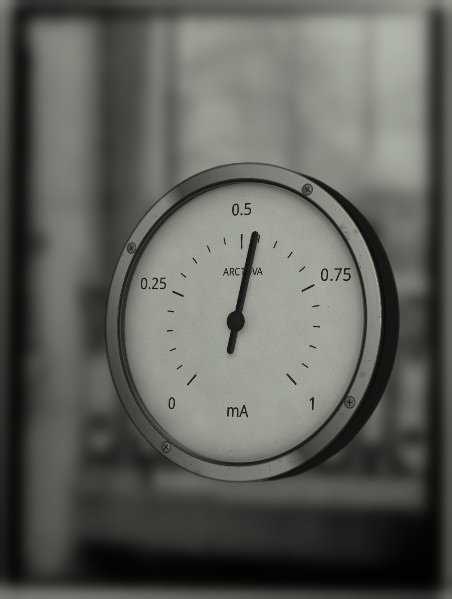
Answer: 0.55
